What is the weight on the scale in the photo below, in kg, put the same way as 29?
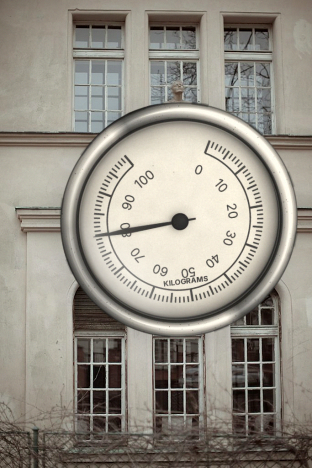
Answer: 80
